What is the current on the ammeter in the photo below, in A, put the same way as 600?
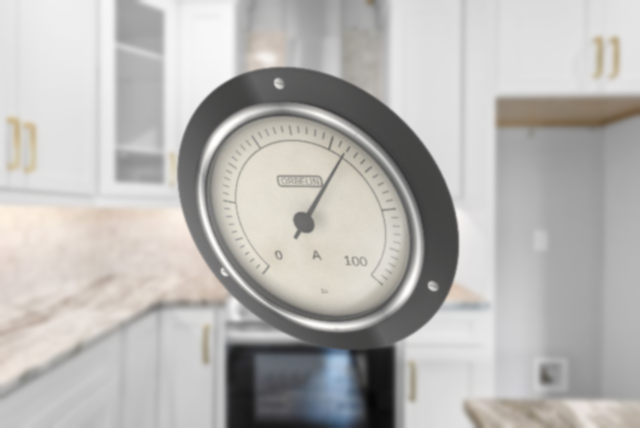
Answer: 64
